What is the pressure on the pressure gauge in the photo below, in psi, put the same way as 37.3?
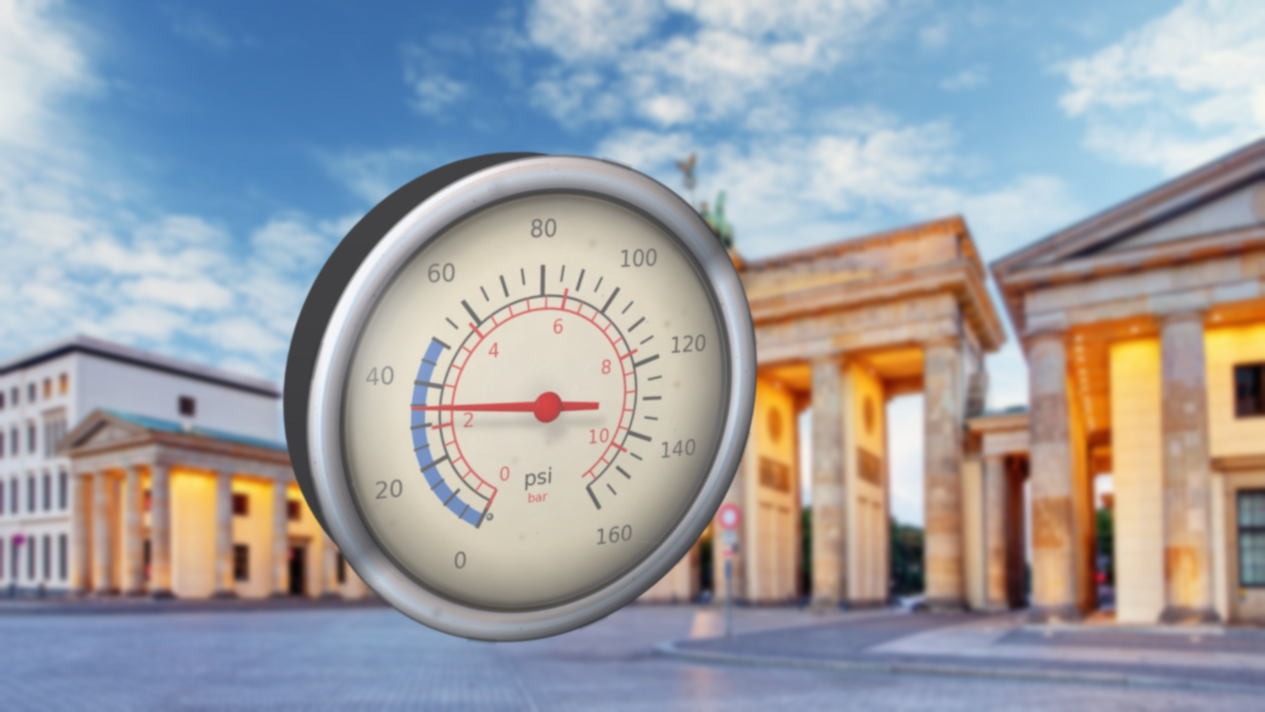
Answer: 35
